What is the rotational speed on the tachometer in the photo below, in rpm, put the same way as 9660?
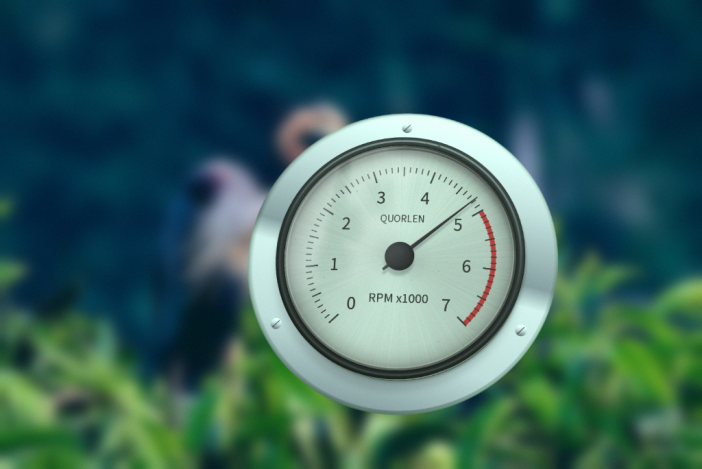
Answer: 4800
